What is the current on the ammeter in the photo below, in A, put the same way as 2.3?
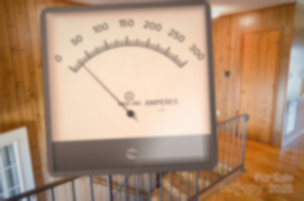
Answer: 25
